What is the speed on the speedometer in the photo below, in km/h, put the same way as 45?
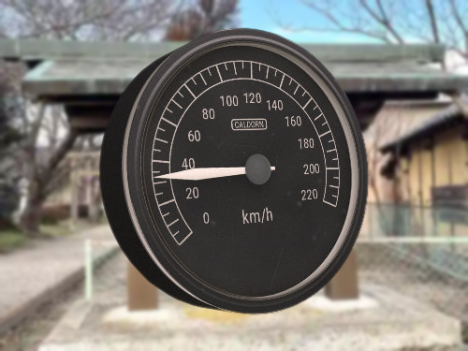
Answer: 32.5
